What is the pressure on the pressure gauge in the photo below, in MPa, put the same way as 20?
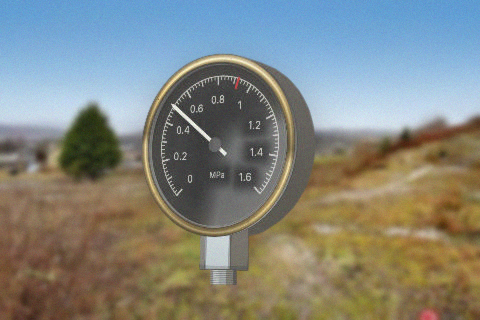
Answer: 0.5
